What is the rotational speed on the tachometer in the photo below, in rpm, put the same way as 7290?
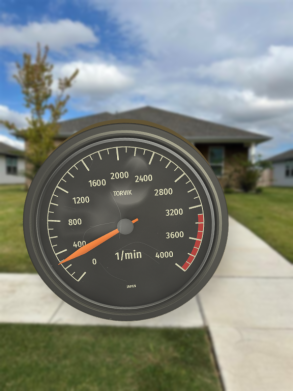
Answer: 300
